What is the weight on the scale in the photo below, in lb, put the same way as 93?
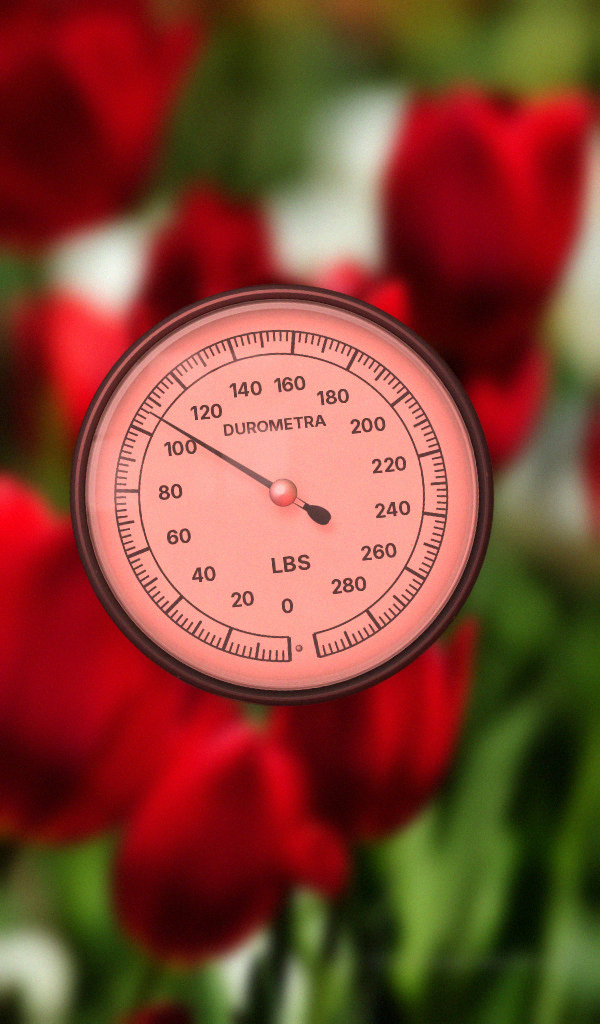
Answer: 106
